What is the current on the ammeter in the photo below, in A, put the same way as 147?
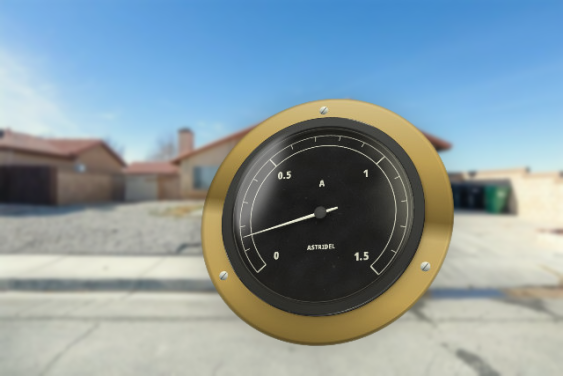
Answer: 0.15
